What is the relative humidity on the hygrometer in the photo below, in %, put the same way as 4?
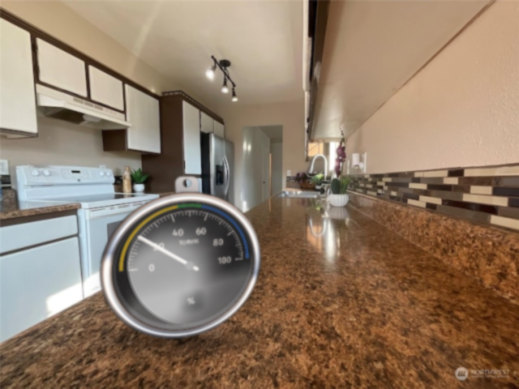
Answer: 20
